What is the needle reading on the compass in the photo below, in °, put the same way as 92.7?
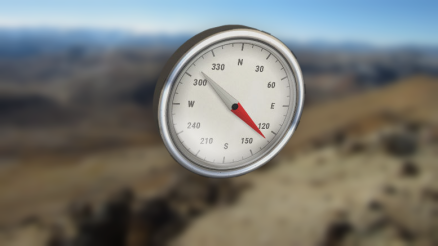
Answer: 130
